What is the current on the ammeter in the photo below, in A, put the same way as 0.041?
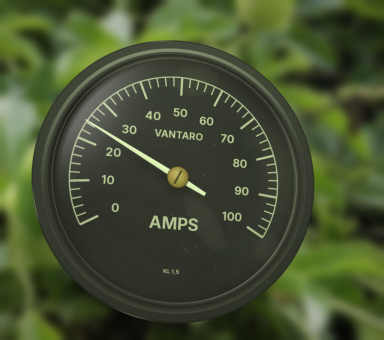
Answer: 24
